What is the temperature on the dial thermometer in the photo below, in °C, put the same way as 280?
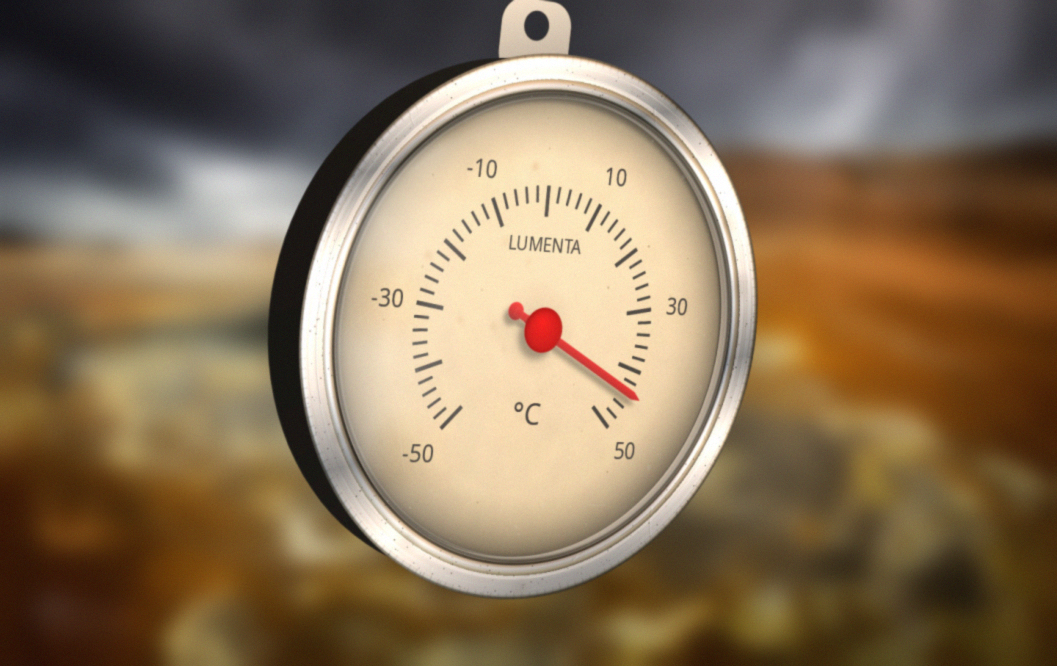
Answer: 44
